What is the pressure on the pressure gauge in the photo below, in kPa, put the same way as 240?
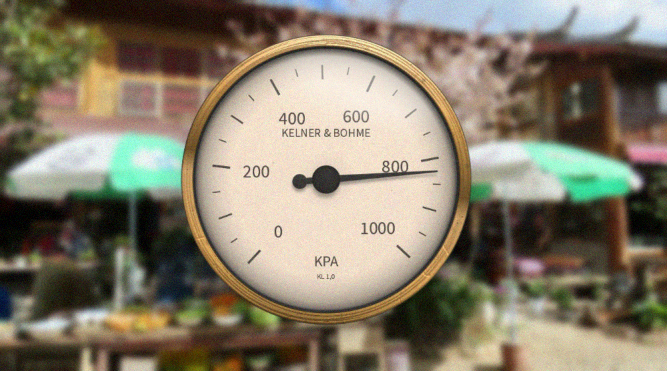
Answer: 825
